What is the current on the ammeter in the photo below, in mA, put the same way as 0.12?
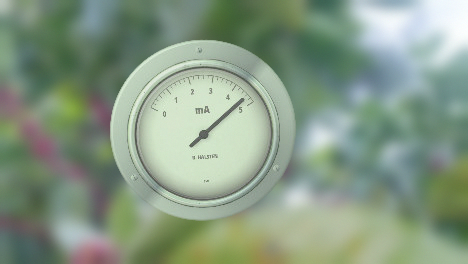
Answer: 4.6
